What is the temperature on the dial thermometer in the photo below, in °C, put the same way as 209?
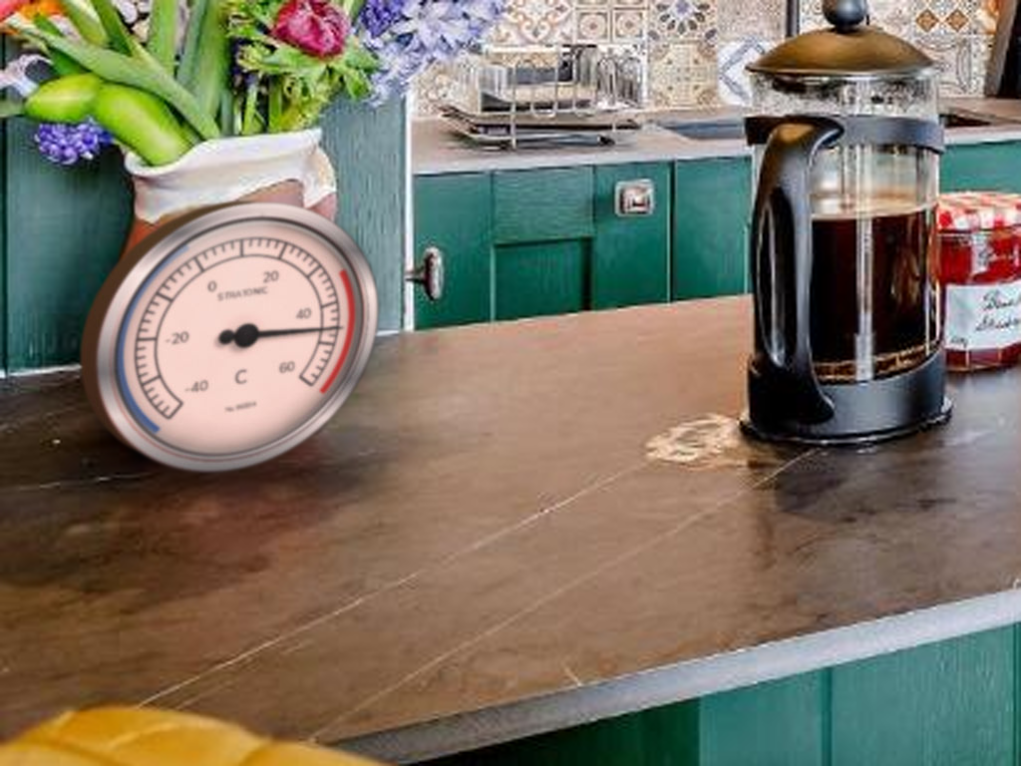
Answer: 46
